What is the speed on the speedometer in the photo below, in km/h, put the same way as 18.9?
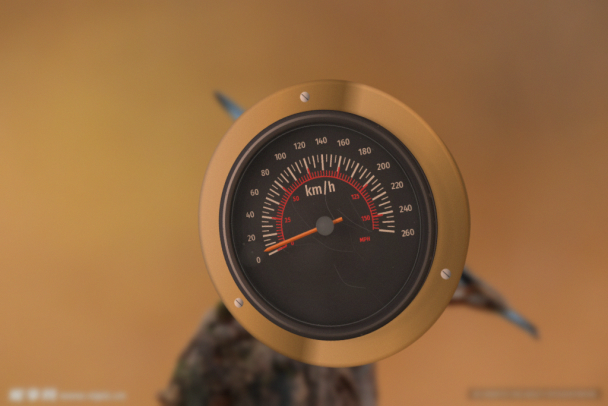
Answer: 5
